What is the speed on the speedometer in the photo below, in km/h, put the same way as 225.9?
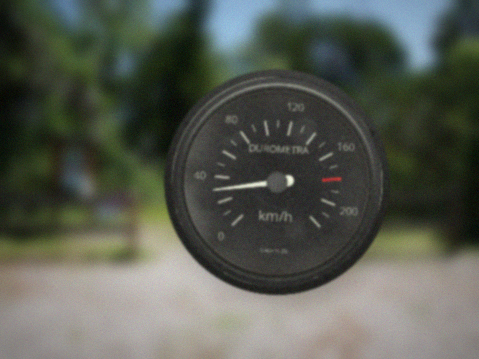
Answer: 30
